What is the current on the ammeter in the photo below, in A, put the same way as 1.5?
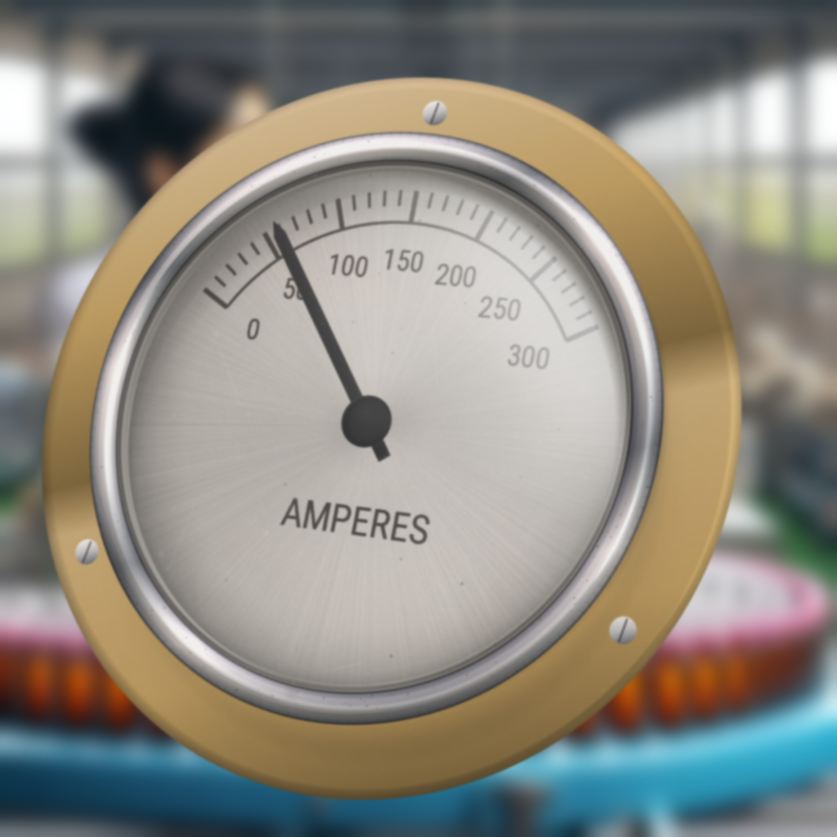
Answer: 60
